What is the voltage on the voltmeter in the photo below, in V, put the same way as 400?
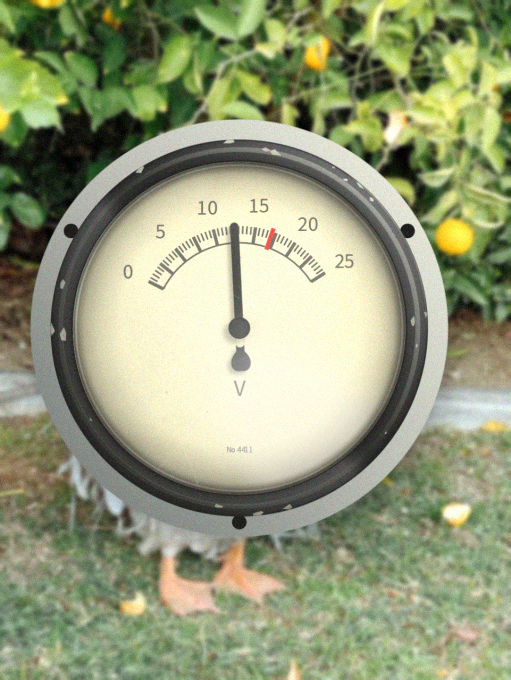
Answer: 12.5
